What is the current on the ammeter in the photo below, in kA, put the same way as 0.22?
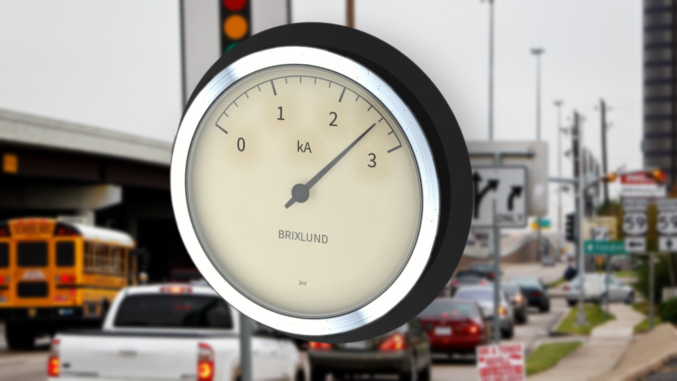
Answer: 2.6
